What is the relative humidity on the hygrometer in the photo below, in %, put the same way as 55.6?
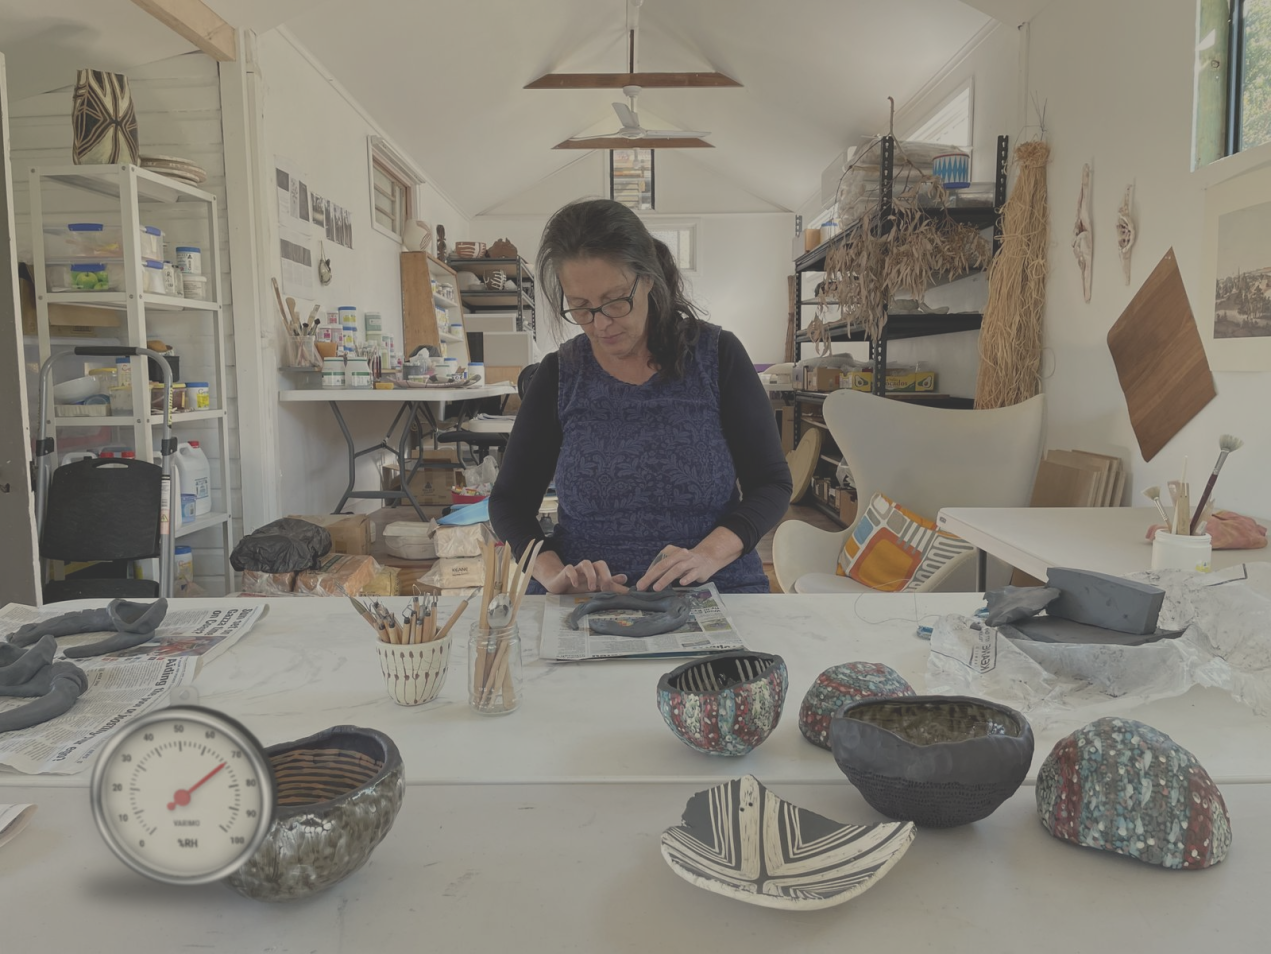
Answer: 70
